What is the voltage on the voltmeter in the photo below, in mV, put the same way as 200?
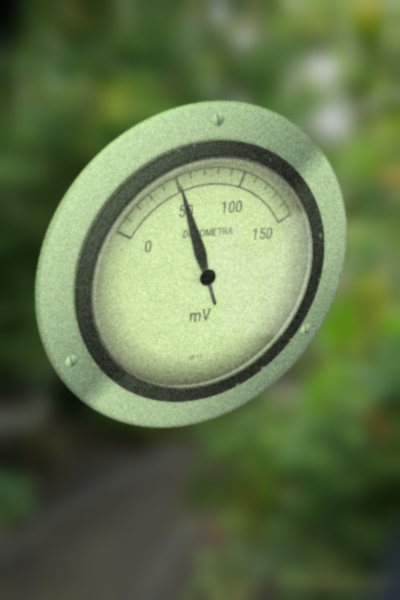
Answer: 50
